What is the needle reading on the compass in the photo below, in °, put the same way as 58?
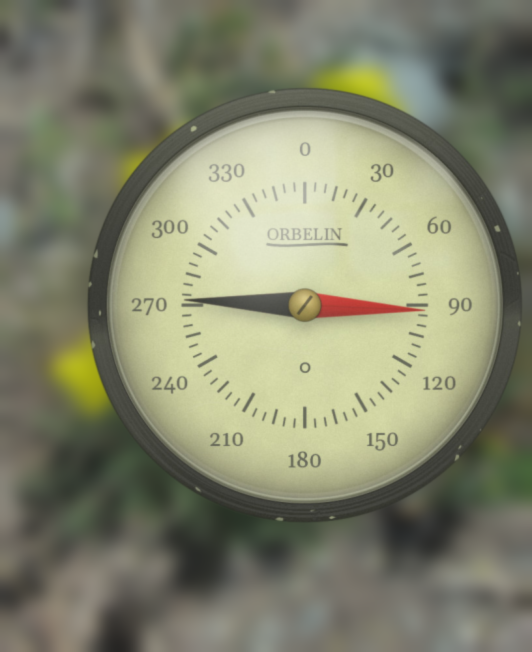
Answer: 92.5
